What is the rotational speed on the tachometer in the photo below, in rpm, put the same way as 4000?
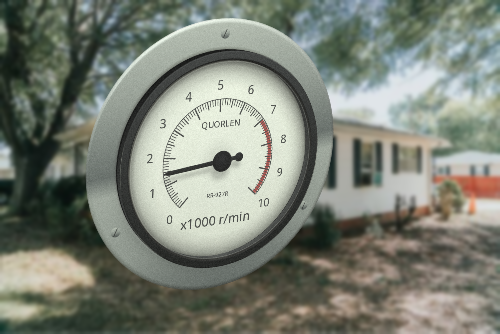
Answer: 1500
